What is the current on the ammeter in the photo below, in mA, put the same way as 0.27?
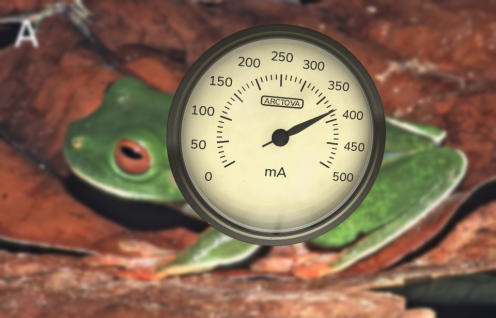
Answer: 380
